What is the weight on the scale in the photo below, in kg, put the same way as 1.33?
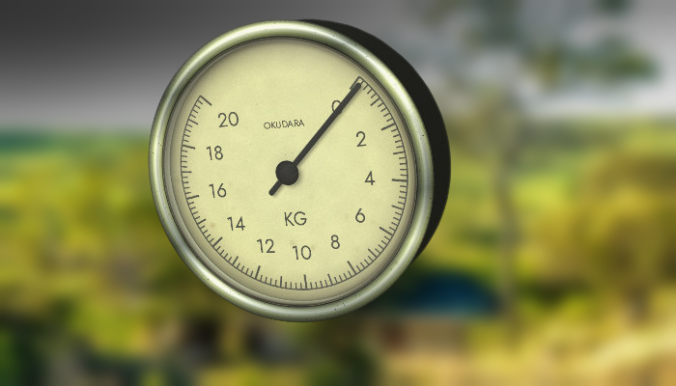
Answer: 0.2
